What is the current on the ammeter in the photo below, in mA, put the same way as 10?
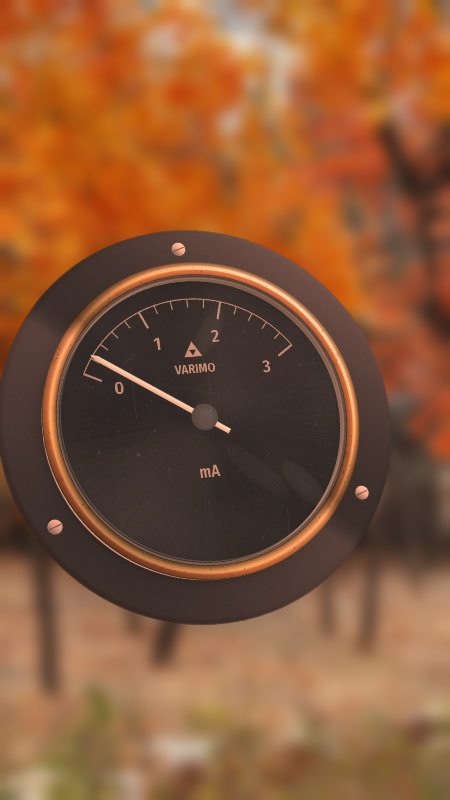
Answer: 0.2
